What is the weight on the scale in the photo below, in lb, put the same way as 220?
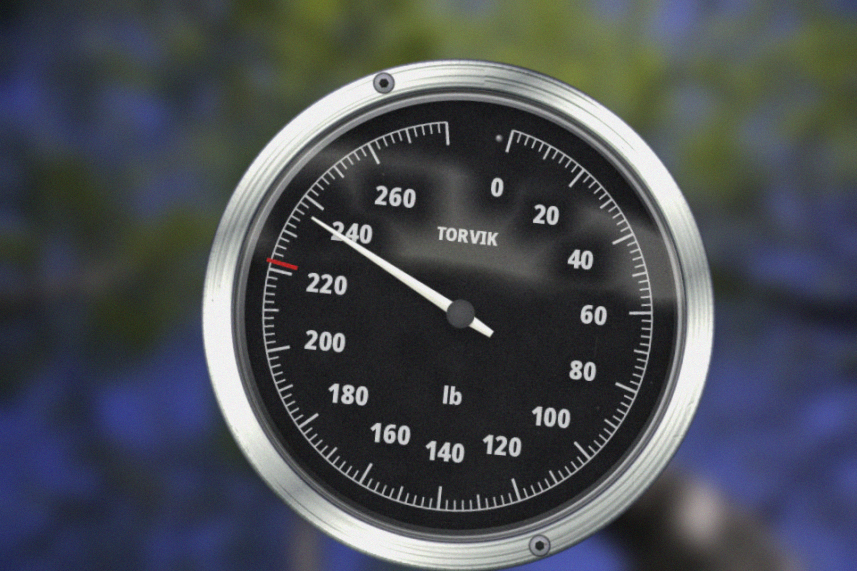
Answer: 236
